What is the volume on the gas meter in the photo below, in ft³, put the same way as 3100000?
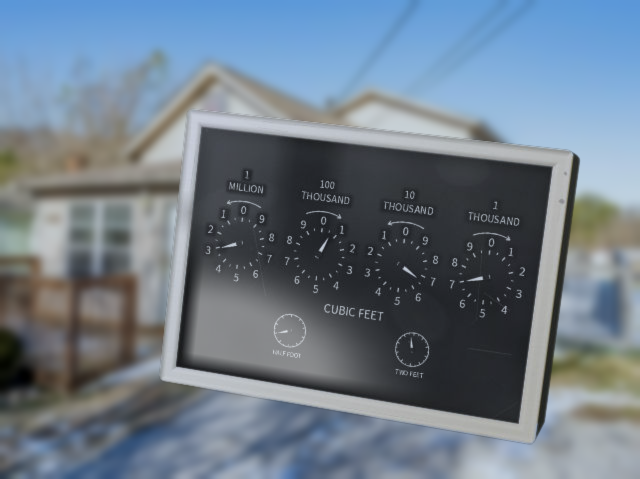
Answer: 306700
